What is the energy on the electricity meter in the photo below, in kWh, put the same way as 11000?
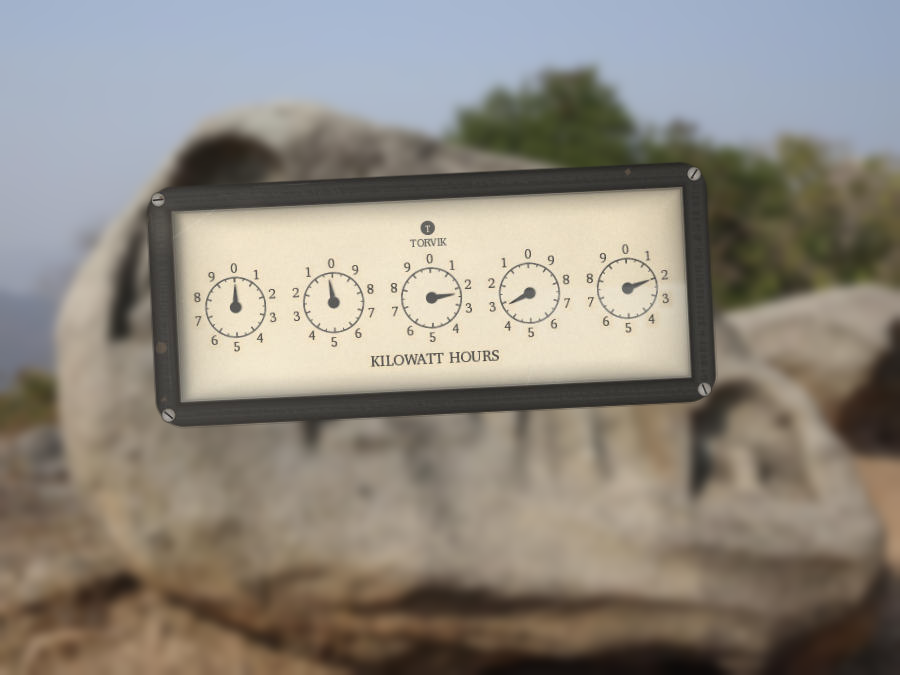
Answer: 232
